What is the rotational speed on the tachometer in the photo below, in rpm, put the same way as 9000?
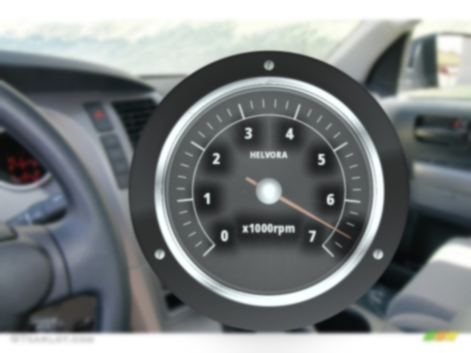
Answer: 6600
